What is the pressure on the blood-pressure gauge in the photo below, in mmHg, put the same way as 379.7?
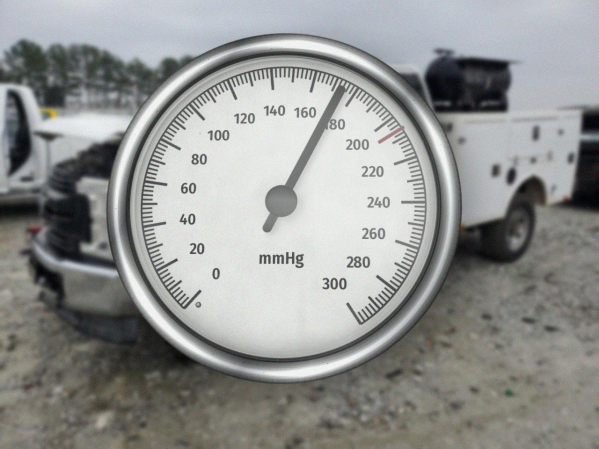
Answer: 174
